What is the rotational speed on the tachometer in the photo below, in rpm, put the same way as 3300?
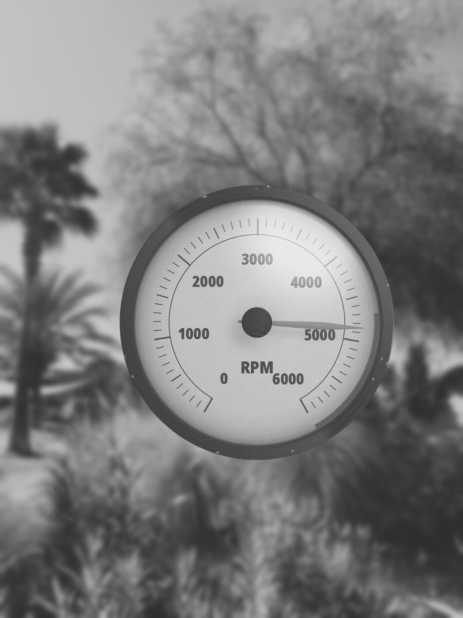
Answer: 4850
